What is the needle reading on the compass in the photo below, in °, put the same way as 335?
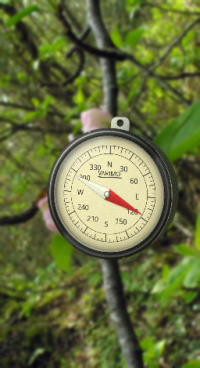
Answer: 115
